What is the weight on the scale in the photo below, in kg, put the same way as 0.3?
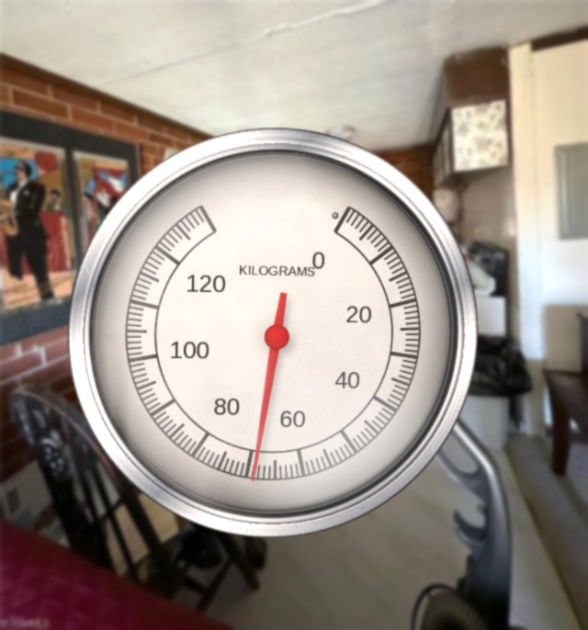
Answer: 69
